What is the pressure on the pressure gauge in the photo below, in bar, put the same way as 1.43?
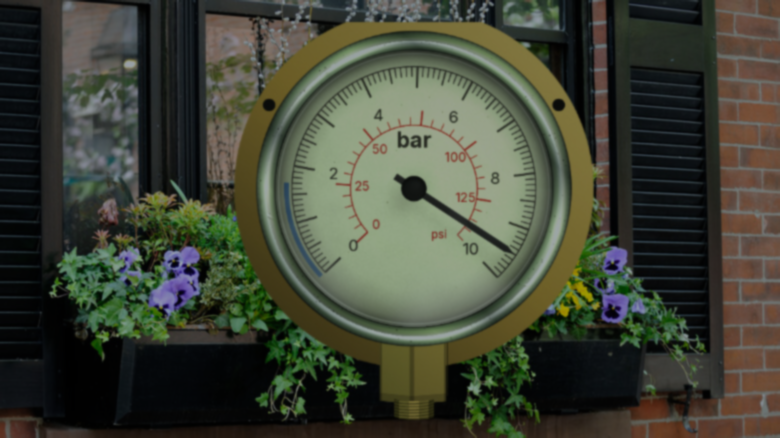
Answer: 9.5
